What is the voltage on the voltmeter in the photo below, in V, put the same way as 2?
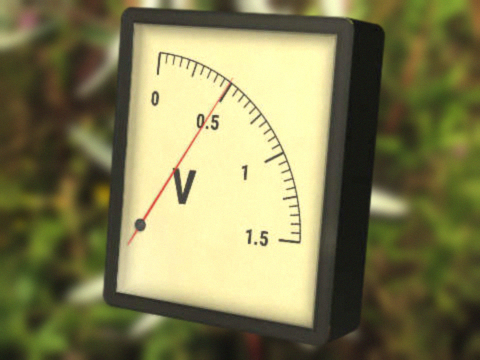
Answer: 0.5
